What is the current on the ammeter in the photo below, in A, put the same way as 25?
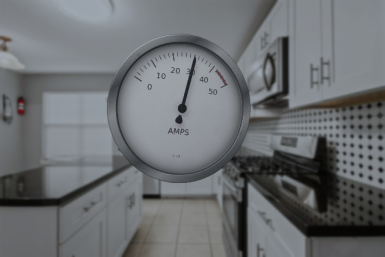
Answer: 30
